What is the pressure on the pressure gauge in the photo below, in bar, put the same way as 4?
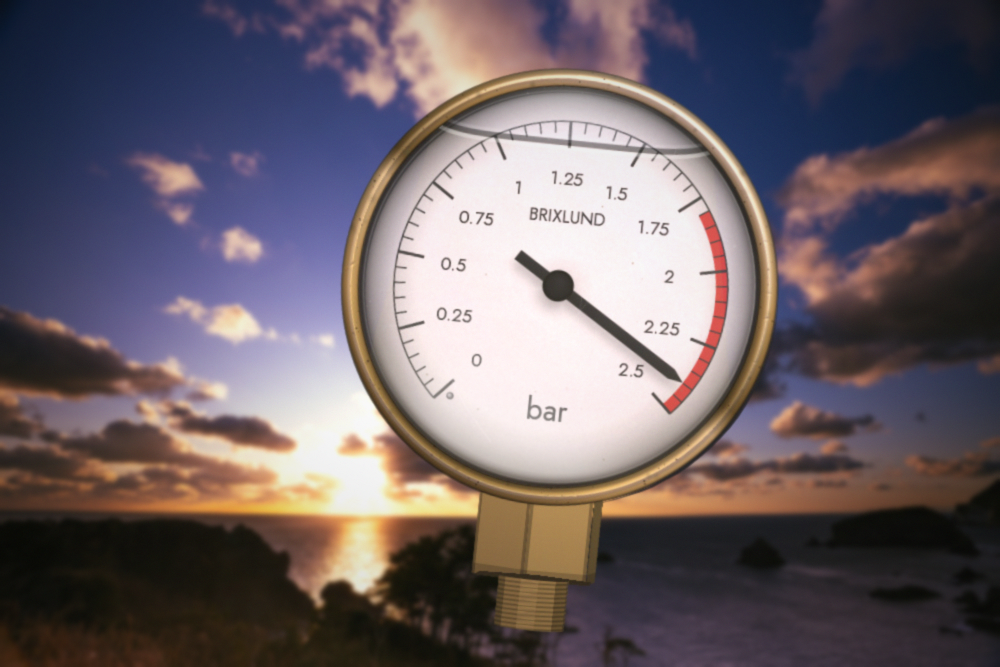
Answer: 2.4
